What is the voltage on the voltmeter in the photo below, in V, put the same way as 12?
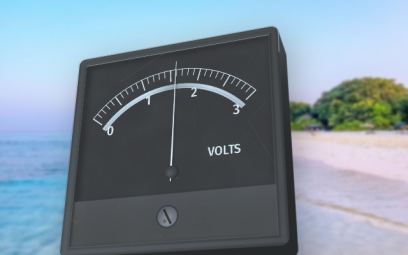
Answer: 1.6
